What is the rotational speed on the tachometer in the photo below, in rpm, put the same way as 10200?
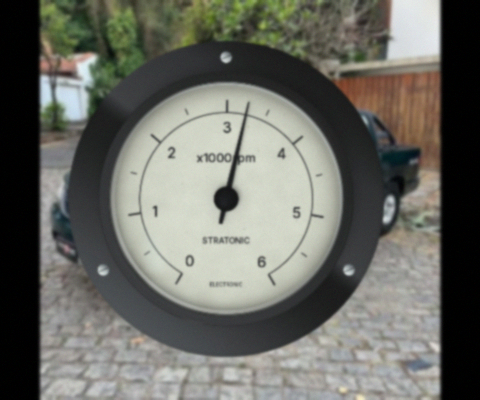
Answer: 3250
